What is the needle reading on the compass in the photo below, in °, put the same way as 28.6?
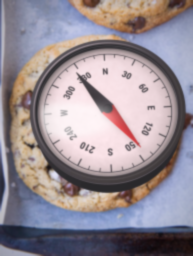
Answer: 145
